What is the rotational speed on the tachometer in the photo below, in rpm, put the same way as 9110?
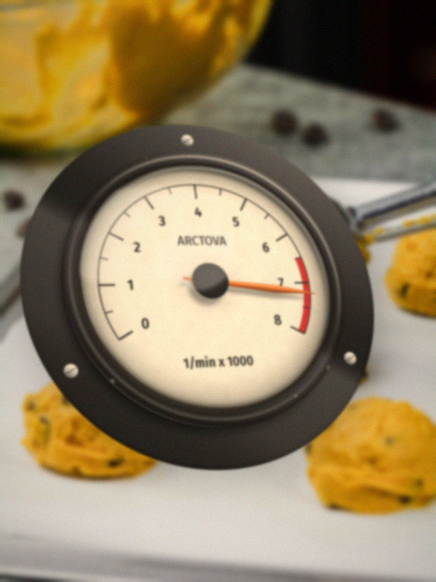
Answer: 7250
